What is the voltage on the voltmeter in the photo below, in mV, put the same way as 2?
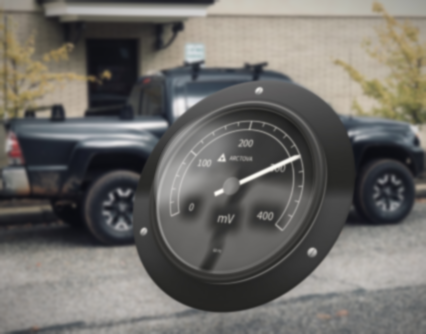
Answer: 300
